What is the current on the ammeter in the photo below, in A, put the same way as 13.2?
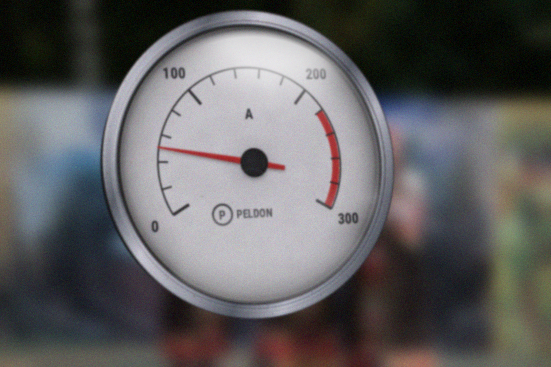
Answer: 50
